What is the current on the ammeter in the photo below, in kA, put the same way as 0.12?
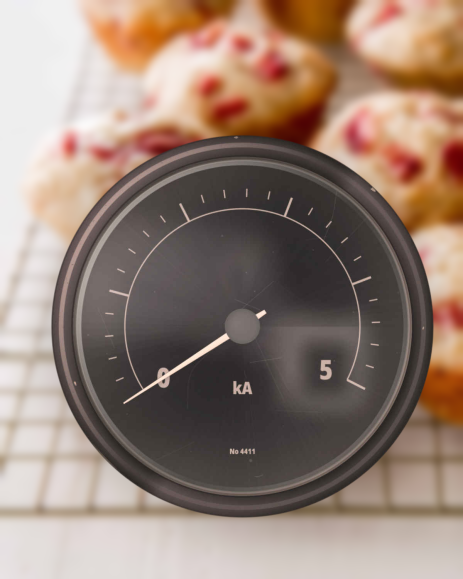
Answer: 0
